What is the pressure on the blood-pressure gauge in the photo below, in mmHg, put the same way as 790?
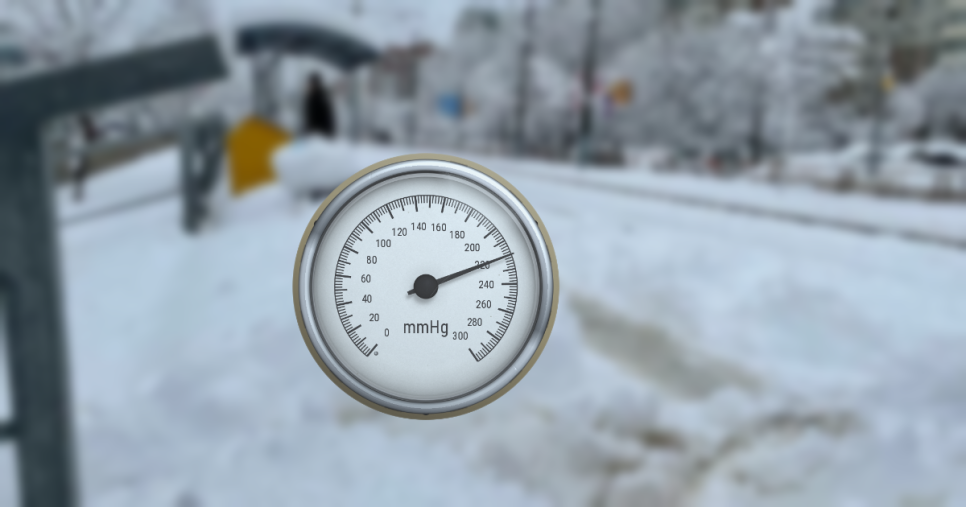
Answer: 220
